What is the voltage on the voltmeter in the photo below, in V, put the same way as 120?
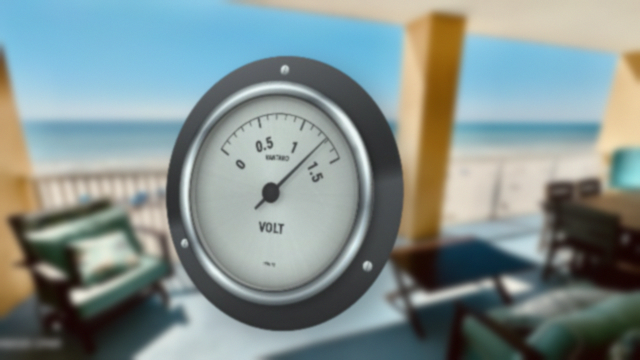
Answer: 1.3
